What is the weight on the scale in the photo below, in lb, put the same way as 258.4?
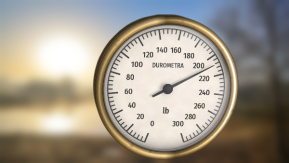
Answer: 208
